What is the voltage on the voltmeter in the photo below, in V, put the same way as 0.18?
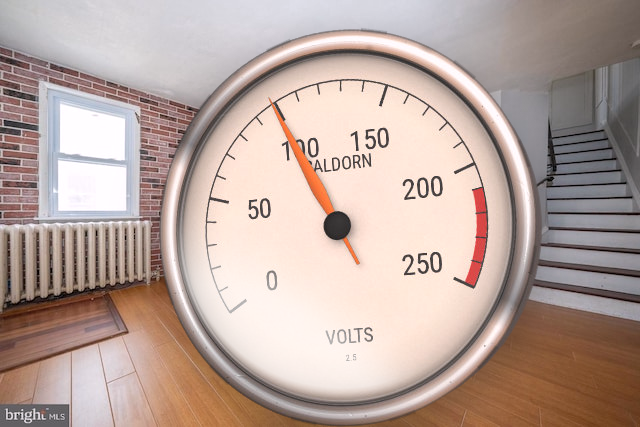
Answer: 100
